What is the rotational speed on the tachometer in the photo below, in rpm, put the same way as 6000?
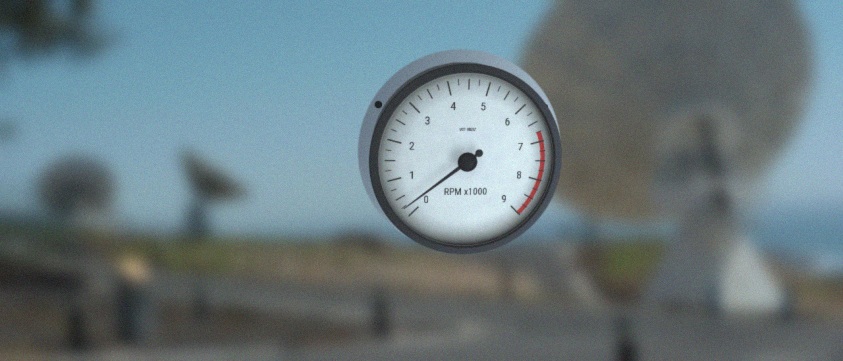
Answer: 250
